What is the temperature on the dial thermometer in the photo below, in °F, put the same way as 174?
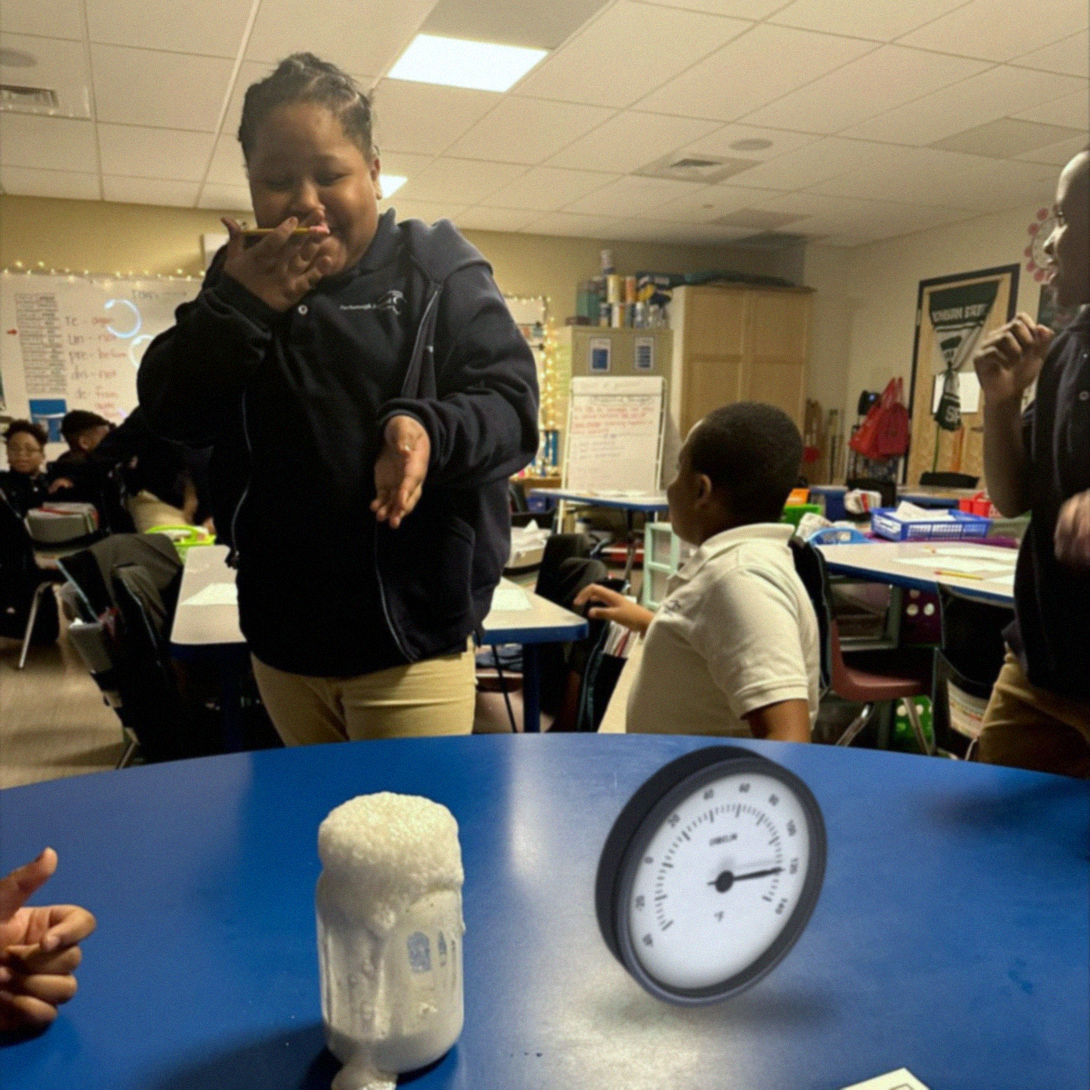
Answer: 120
